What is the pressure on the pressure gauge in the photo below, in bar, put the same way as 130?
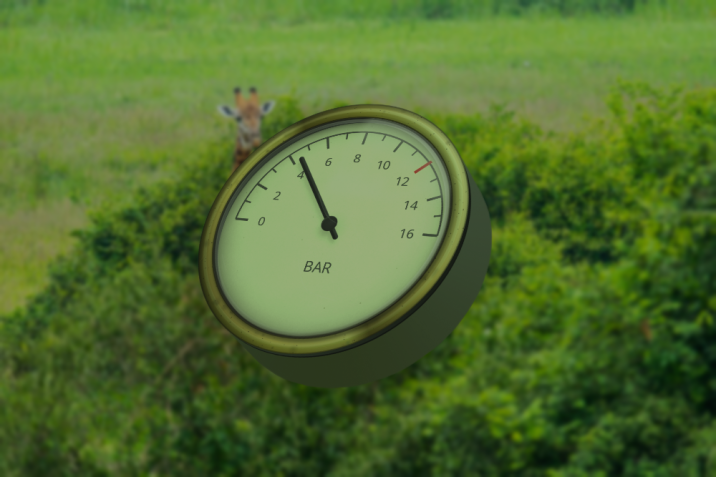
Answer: 4.5
